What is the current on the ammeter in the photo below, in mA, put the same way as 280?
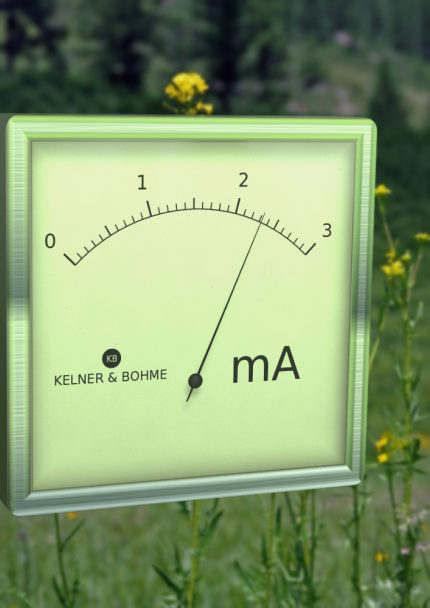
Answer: 2.3
